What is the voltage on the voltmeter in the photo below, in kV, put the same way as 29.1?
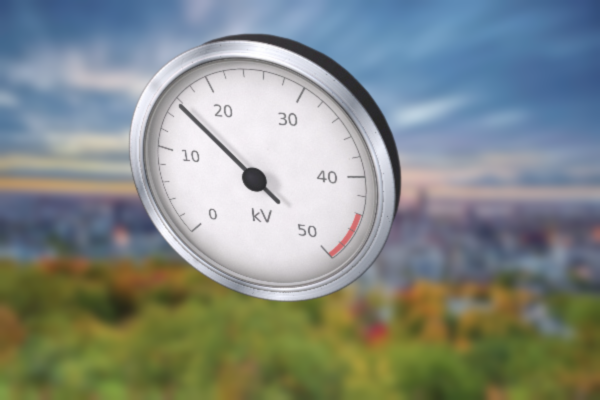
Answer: 16
